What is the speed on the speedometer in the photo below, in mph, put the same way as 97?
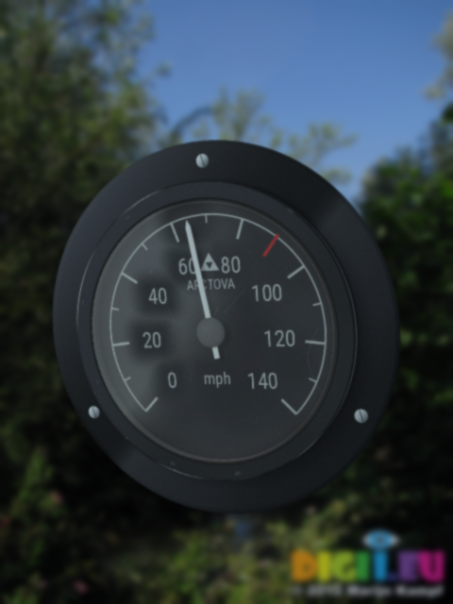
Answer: 65
